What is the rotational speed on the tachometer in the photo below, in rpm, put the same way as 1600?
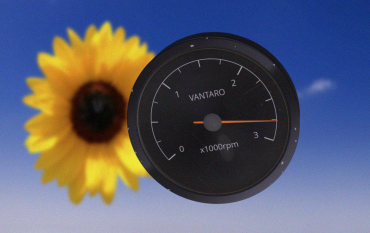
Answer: 2750
